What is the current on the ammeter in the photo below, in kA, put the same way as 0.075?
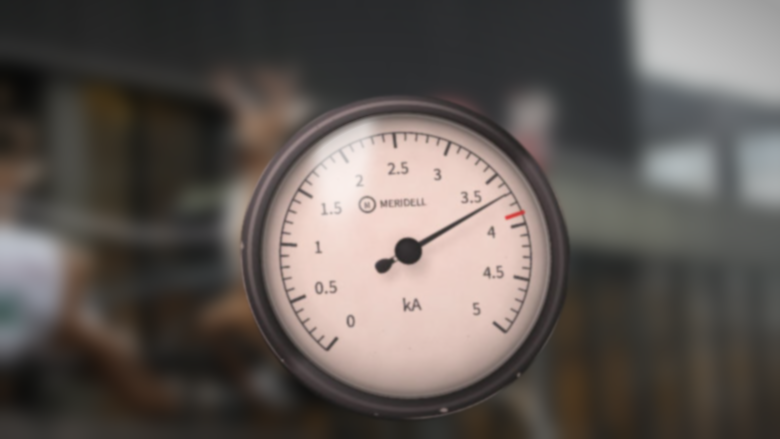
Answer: 3.7
